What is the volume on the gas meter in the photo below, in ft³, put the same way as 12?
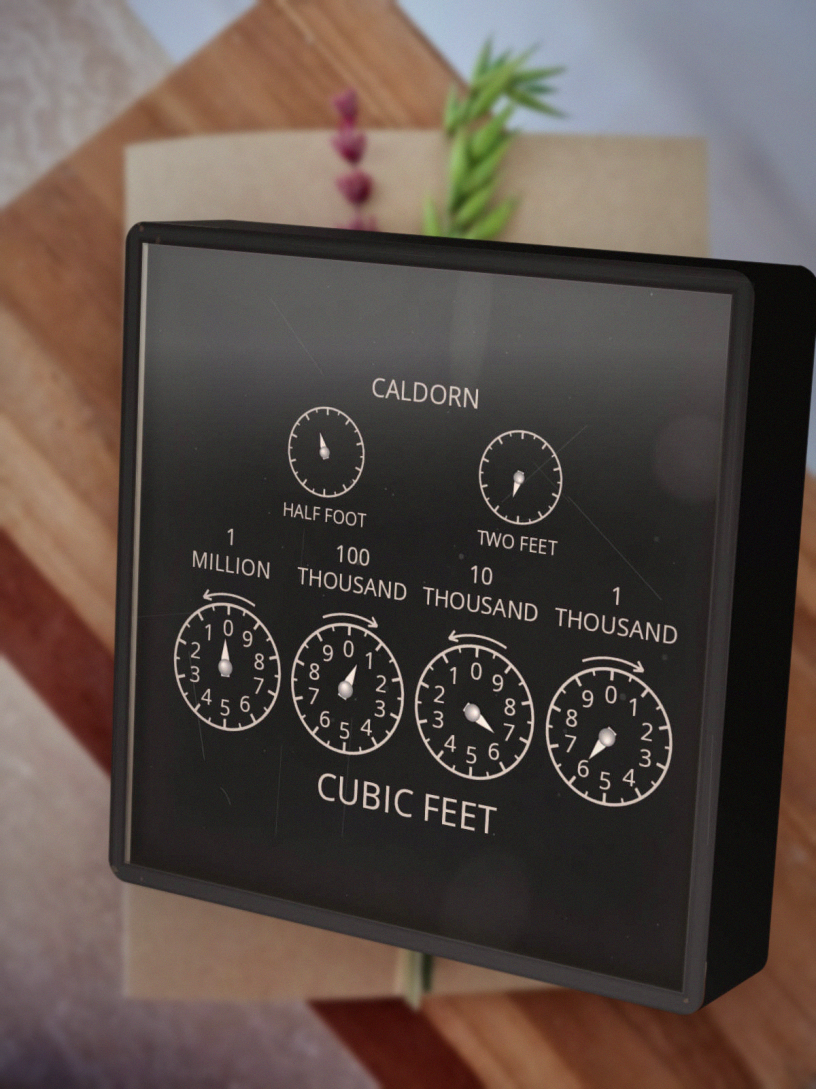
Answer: 6600
